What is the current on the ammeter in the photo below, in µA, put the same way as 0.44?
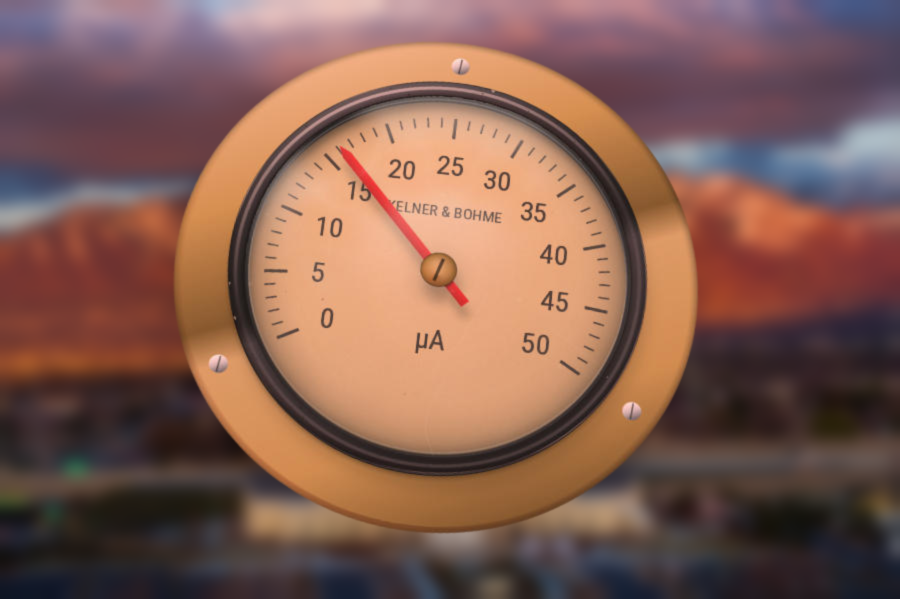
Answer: 16
